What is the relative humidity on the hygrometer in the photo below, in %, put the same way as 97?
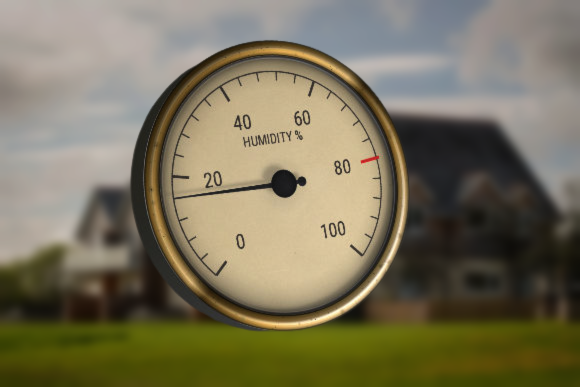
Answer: 16
